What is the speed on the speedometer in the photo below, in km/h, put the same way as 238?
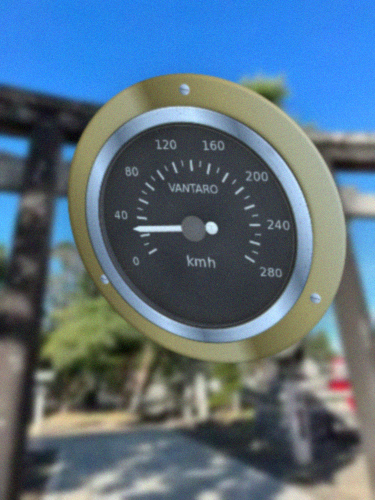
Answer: 30
